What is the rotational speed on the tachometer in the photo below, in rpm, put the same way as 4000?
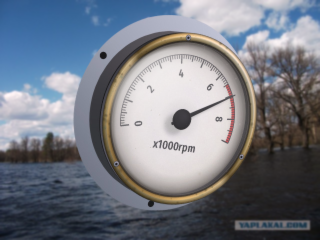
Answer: 7000
